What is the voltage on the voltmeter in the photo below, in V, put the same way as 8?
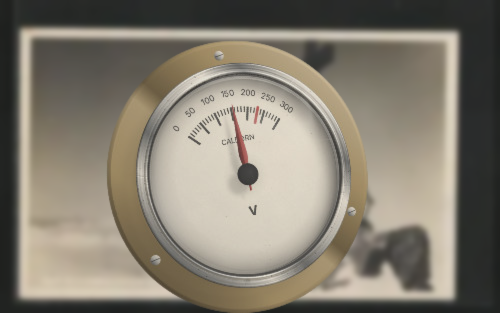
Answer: 150
